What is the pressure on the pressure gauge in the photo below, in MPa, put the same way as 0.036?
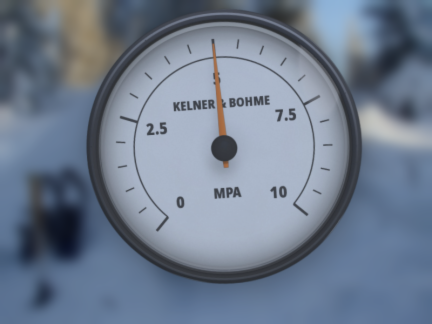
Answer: 5
